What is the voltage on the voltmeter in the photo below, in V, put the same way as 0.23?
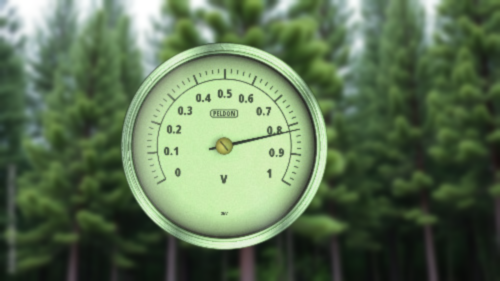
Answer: 0.82
